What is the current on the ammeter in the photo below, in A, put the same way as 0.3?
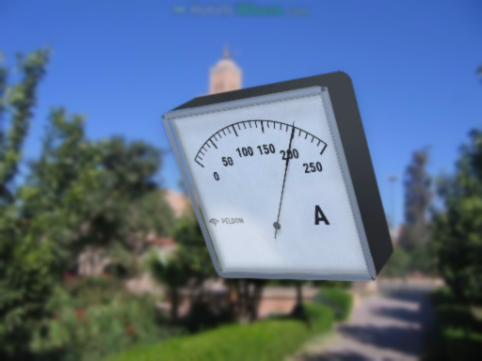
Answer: 200
